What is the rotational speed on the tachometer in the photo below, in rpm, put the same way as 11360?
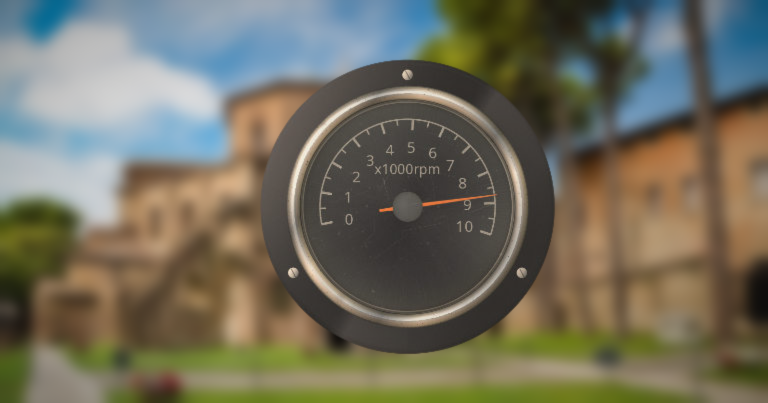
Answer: 8750
